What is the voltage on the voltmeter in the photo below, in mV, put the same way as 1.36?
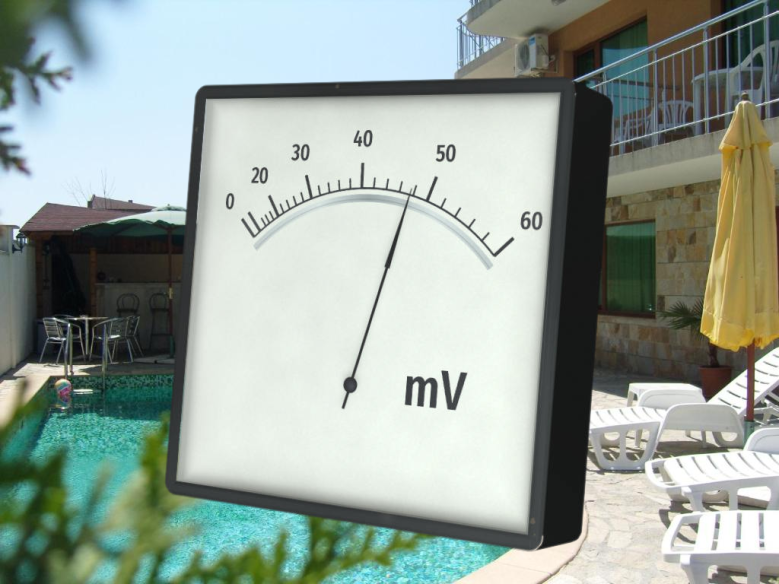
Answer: 48
